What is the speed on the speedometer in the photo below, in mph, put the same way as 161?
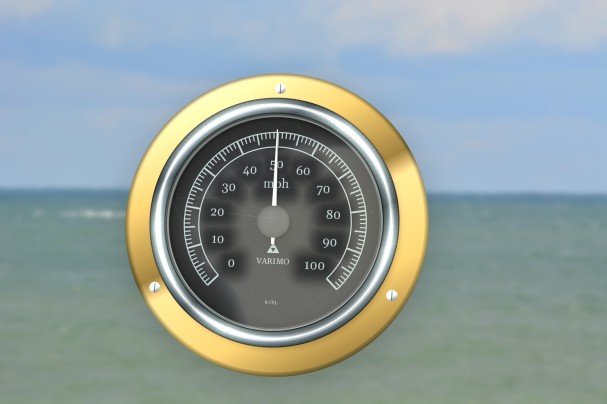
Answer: 50
